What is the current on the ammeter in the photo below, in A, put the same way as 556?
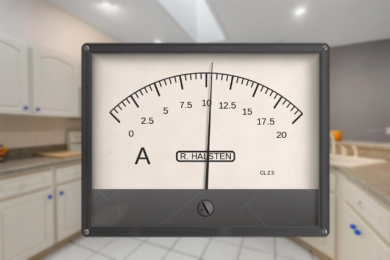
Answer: 10.5
